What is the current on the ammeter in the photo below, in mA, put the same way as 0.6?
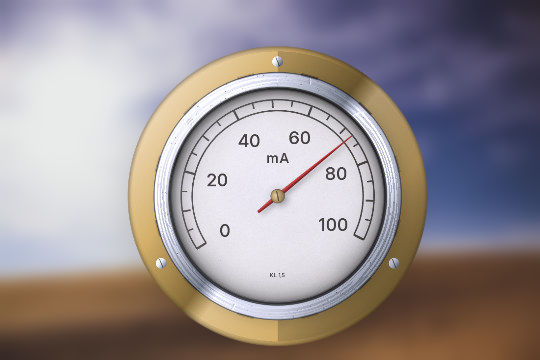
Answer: 72.5
